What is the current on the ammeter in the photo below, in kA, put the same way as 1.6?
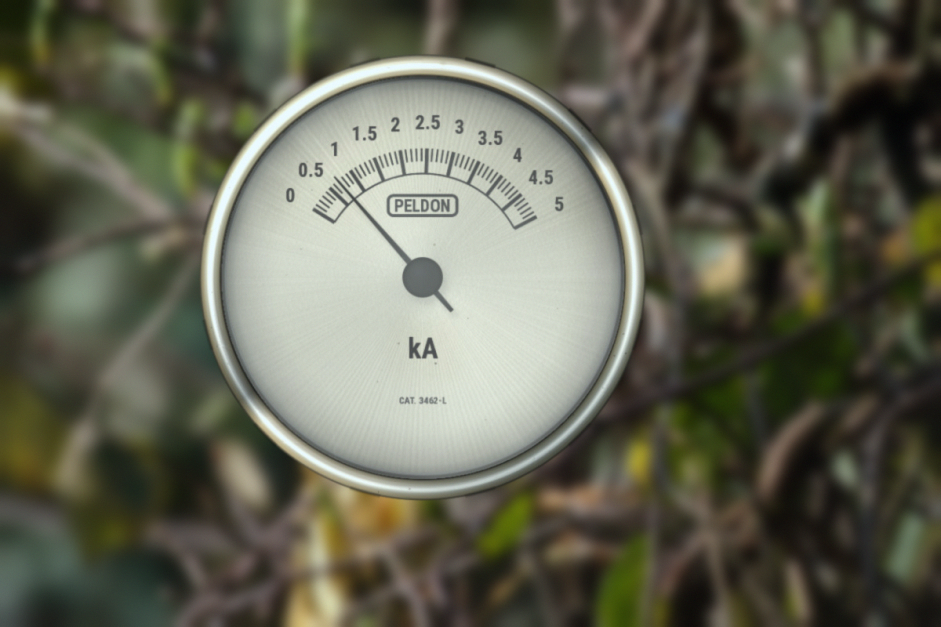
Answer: 0.7
